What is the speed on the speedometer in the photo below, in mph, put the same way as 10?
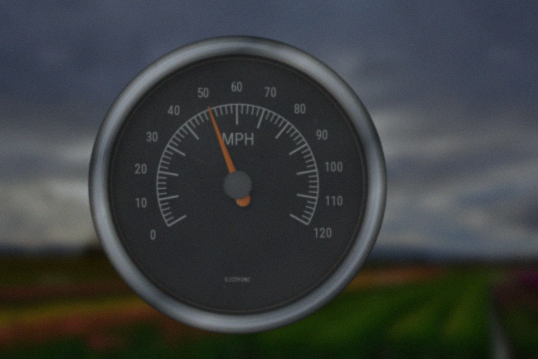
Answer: 50
